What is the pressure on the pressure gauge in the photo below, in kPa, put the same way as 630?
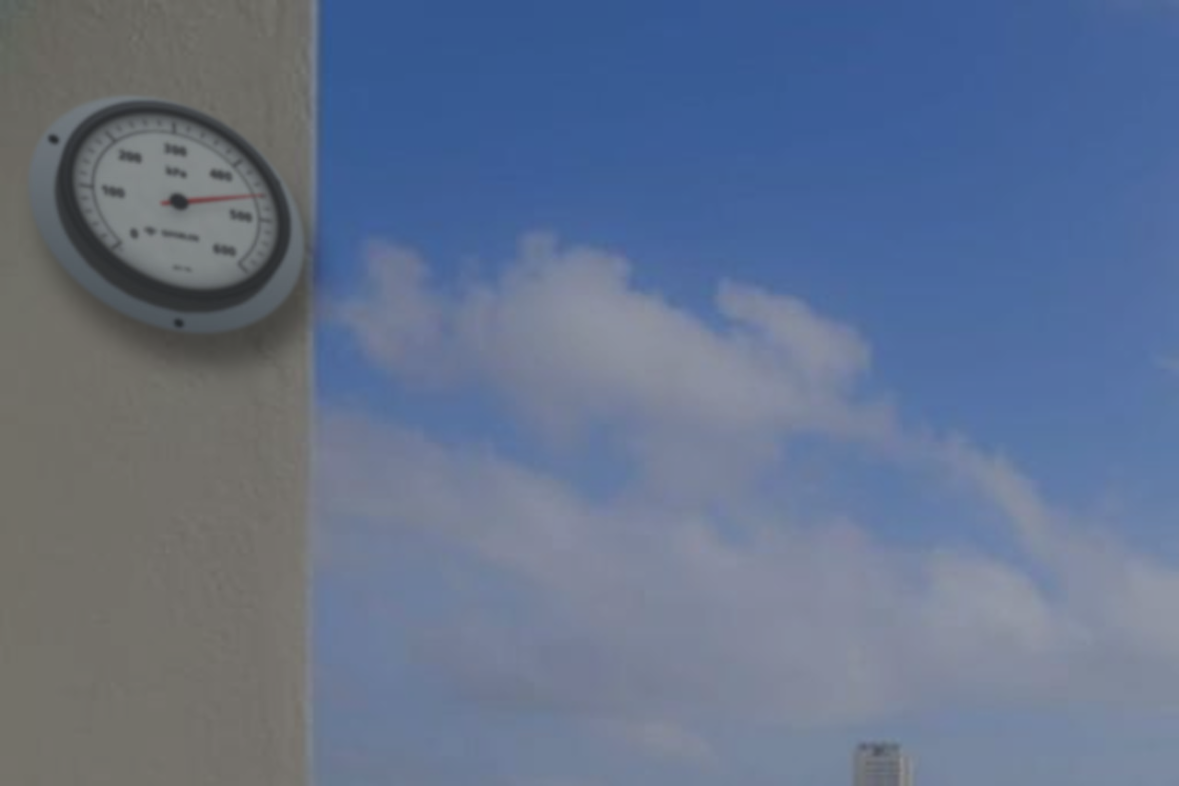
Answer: 460
